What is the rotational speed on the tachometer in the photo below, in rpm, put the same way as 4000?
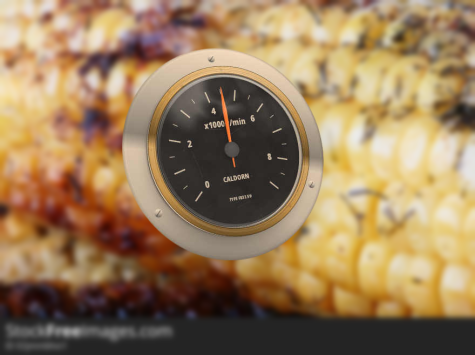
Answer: 4500
